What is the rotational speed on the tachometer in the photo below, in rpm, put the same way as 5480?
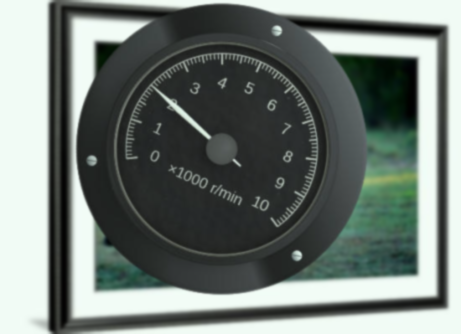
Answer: 2000
